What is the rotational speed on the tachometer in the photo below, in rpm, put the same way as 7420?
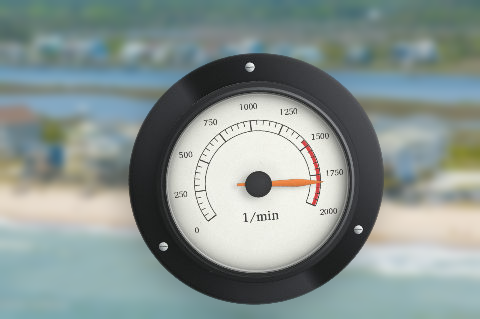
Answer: 1800
